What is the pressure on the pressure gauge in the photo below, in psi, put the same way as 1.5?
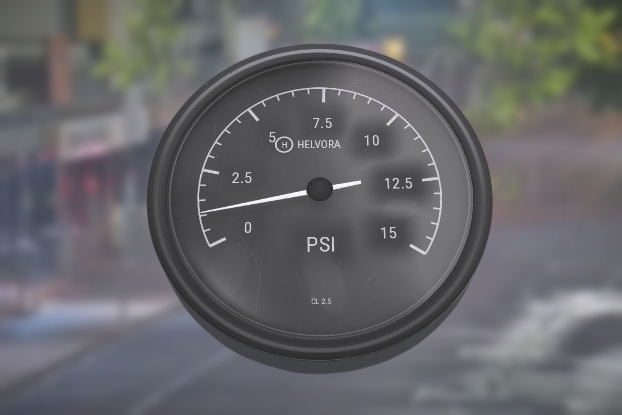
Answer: 1
